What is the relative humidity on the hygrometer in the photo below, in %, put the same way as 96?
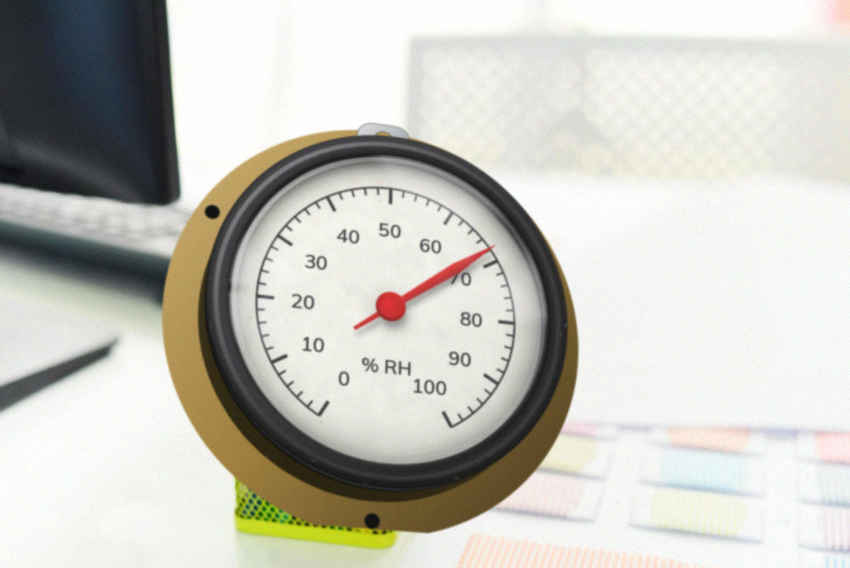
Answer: 68
